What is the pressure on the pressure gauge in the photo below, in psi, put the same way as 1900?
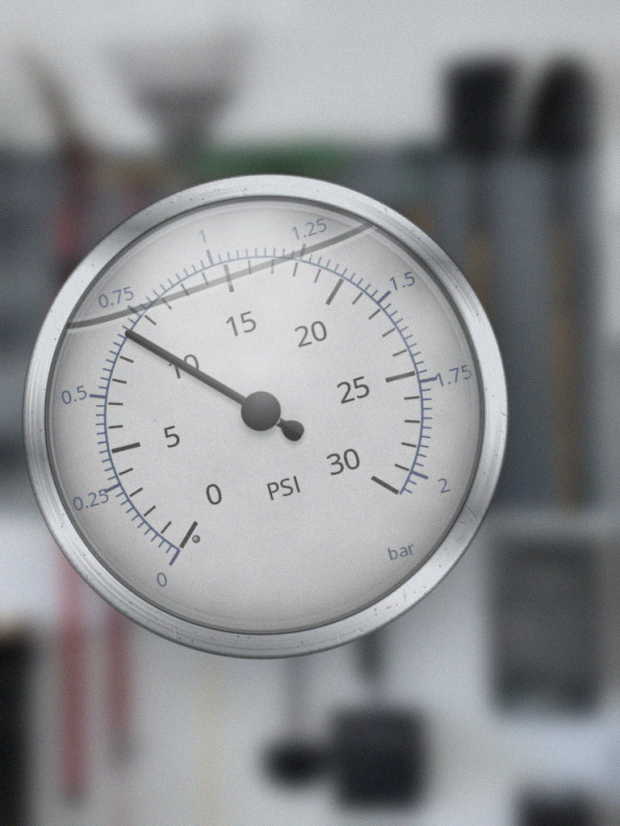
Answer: 10
